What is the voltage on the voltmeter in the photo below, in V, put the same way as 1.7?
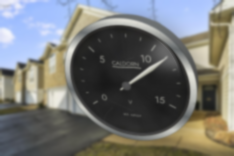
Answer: 11
